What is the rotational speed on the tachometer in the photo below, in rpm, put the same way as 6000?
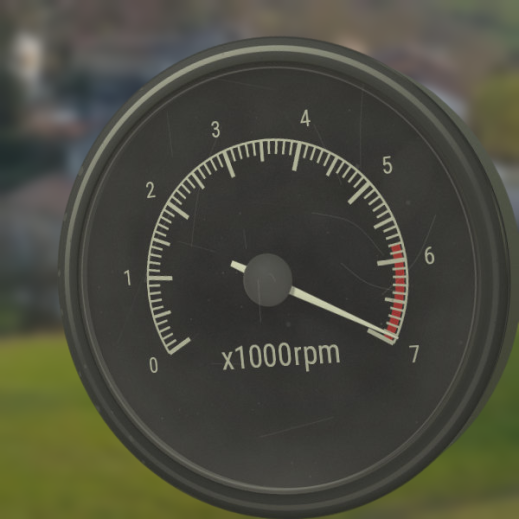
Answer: 6900
